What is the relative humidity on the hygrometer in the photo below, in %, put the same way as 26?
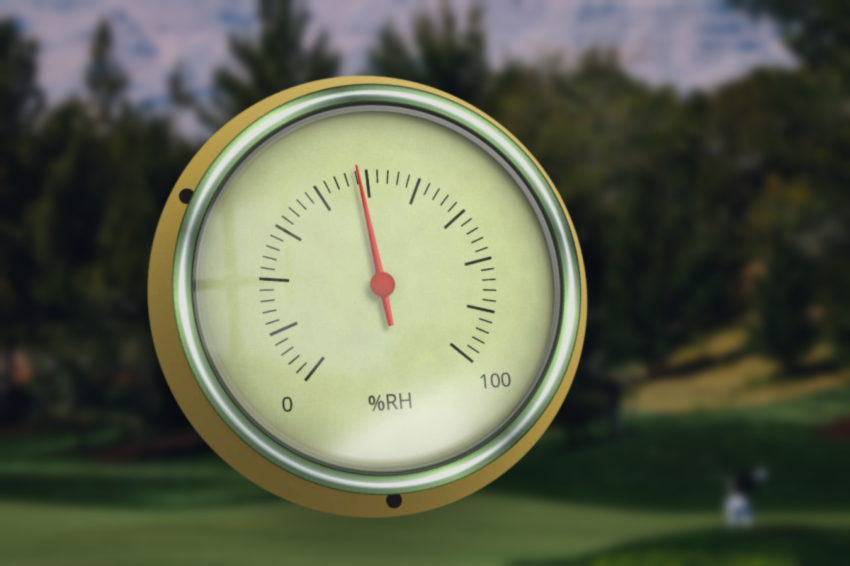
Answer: 48
